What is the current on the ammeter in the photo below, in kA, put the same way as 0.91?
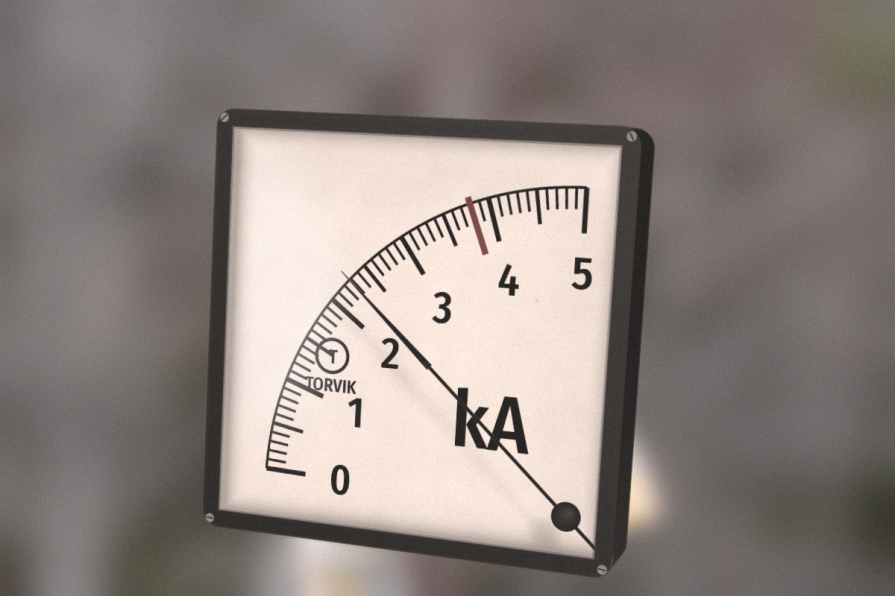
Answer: 2.3
